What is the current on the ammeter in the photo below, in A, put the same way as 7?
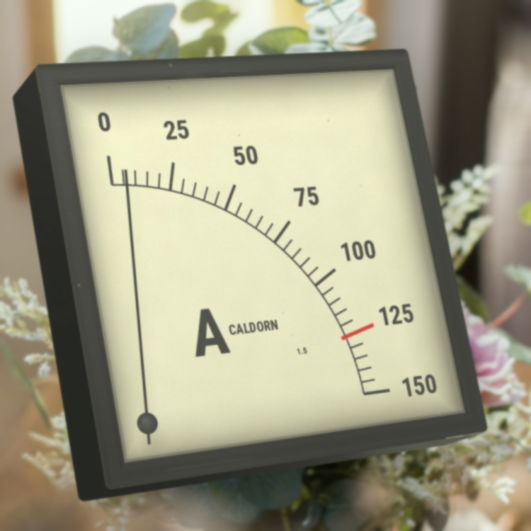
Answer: 5
